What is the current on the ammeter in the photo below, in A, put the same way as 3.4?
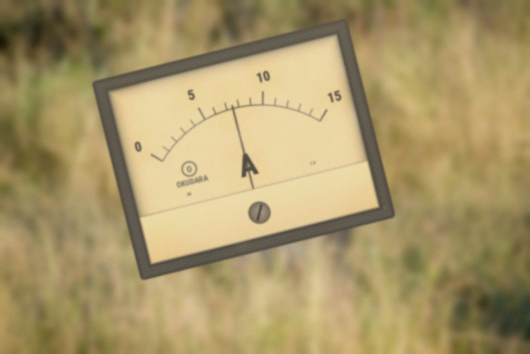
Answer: 7.5
